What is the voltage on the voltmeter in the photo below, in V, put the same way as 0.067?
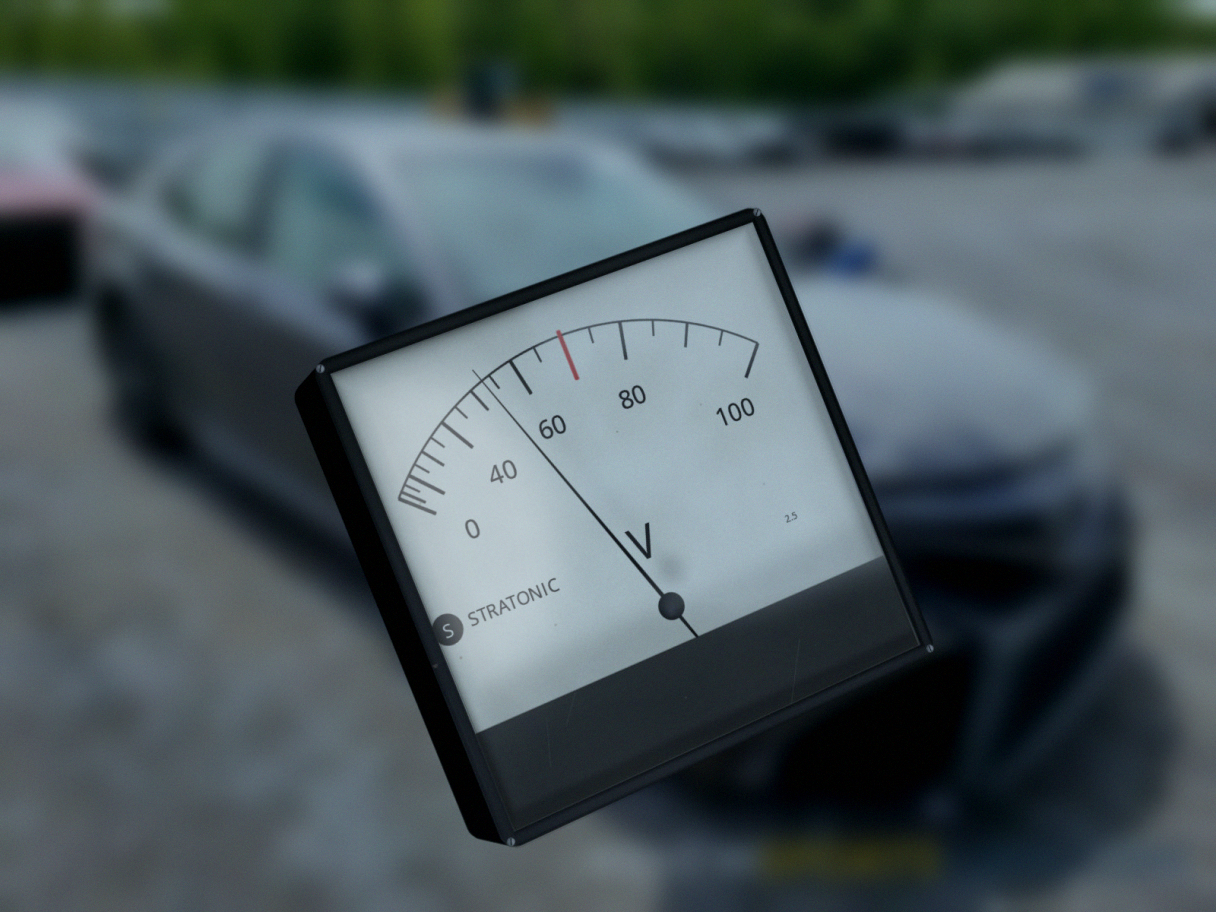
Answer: 52.5
